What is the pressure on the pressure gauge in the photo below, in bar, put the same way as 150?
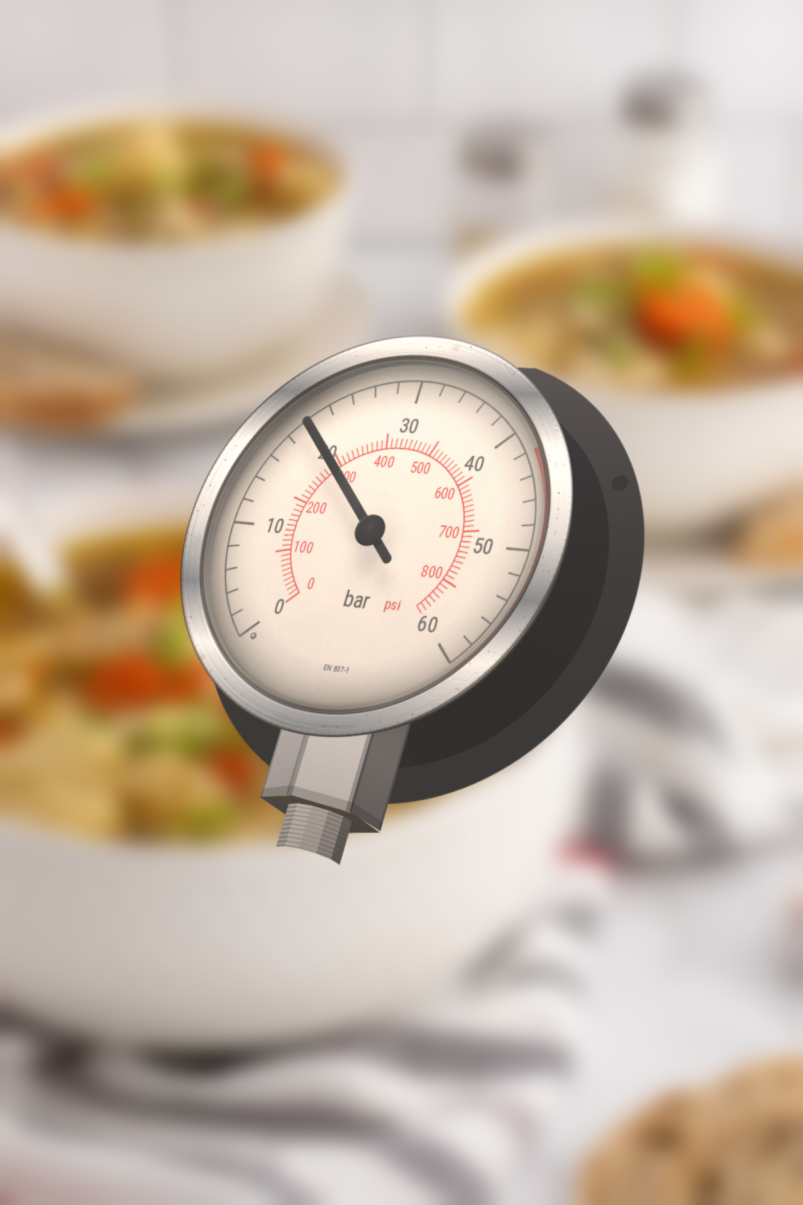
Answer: 20
